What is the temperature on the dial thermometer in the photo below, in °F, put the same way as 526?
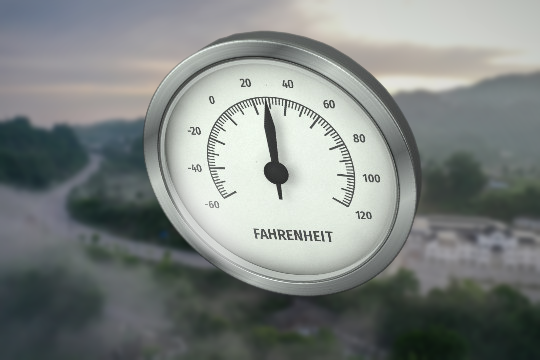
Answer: 30
